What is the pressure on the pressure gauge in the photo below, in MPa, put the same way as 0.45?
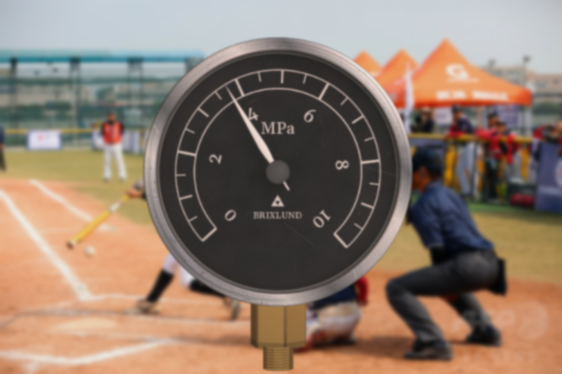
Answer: 3.75
